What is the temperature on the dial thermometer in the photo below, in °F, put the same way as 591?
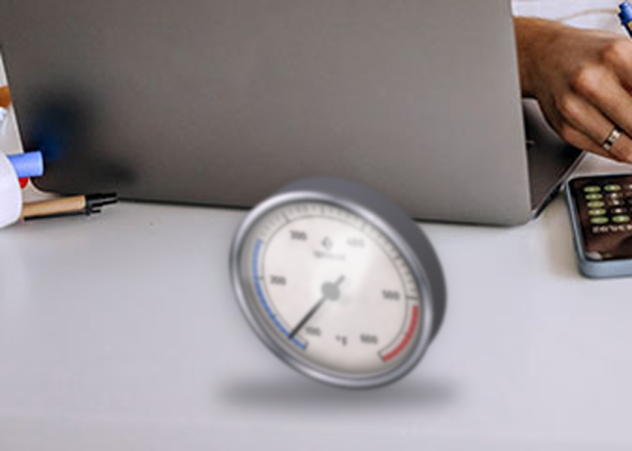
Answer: 120
